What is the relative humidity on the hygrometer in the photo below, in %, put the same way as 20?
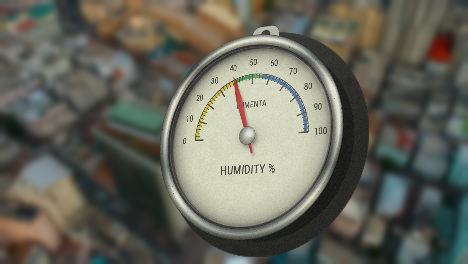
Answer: 40
